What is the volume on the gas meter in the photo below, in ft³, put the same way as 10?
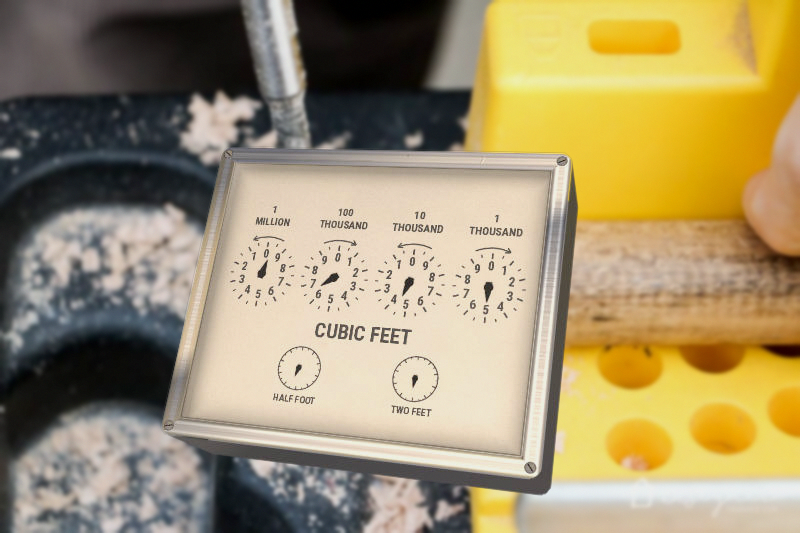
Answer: 964500
